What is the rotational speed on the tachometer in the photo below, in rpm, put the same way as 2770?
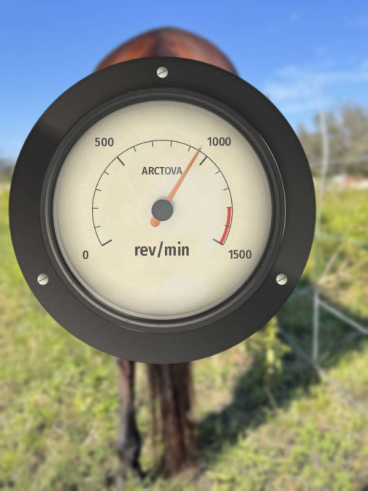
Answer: 950
